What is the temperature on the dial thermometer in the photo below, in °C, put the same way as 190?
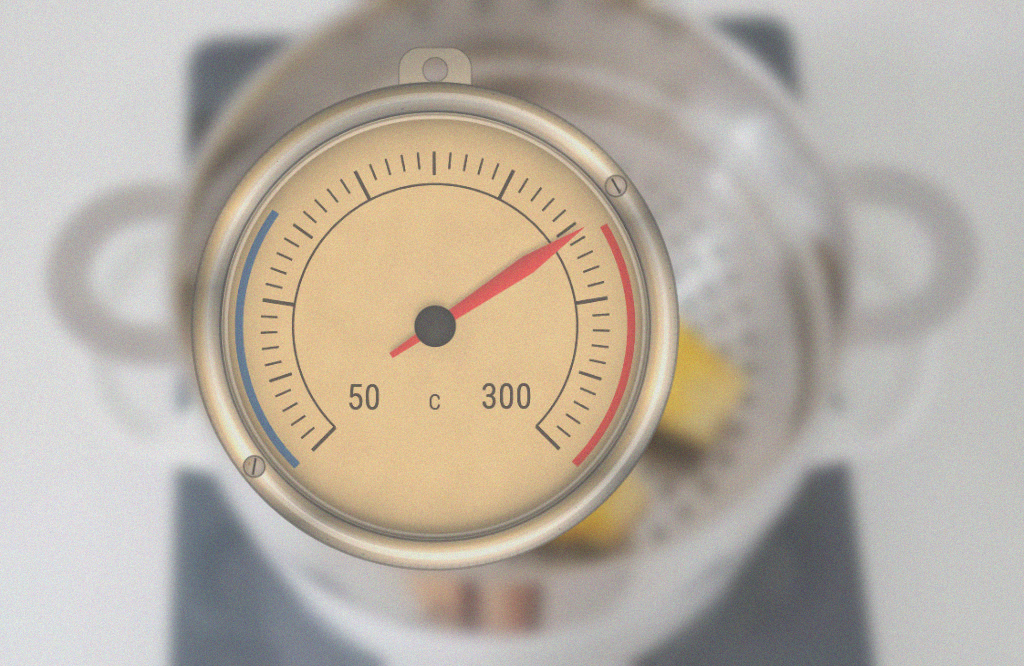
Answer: 227.5
